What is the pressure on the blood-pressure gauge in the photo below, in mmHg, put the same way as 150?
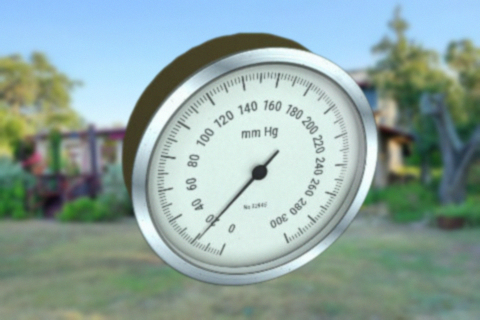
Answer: 20
